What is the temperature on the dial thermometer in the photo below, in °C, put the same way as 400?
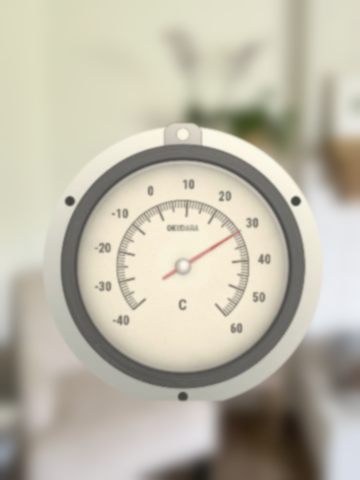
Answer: 30
